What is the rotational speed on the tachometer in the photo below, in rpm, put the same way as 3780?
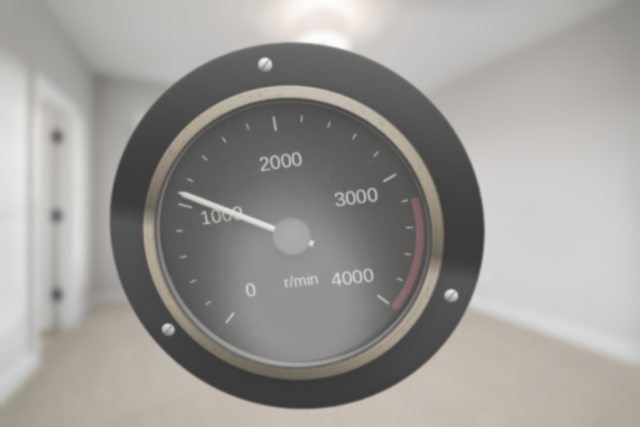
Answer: 1100
